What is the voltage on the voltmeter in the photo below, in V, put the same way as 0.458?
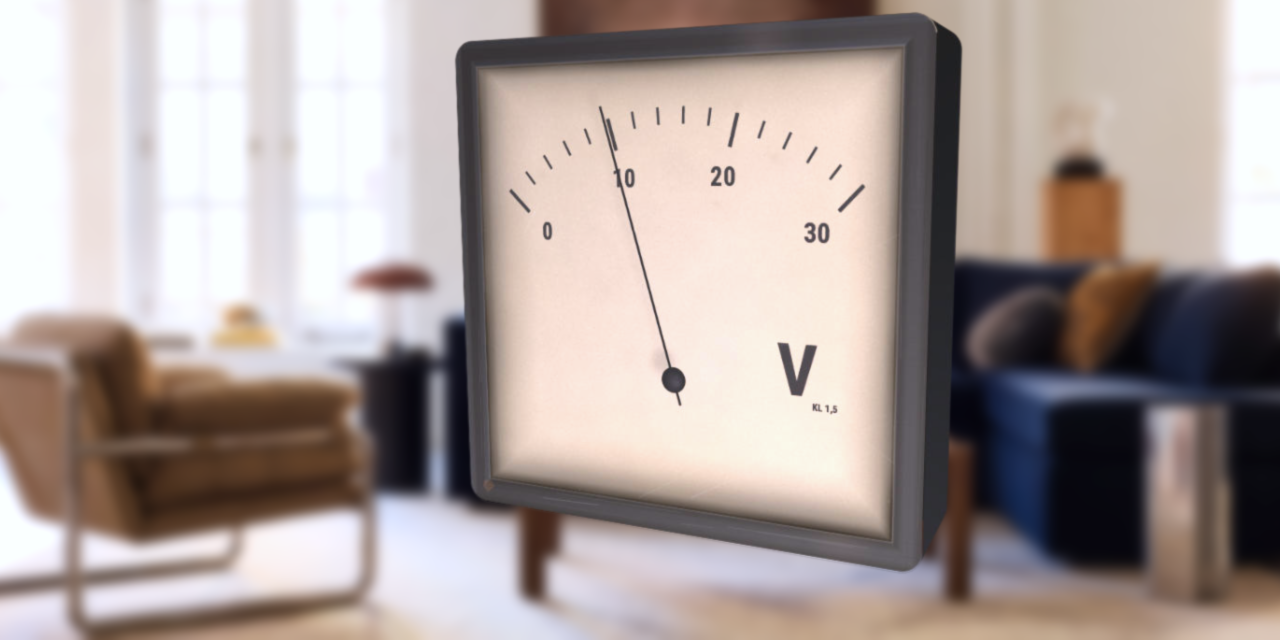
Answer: 10
